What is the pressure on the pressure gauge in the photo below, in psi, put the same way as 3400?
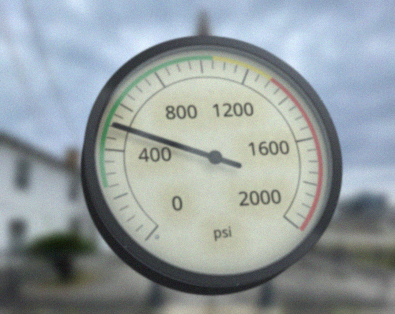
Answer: 500
